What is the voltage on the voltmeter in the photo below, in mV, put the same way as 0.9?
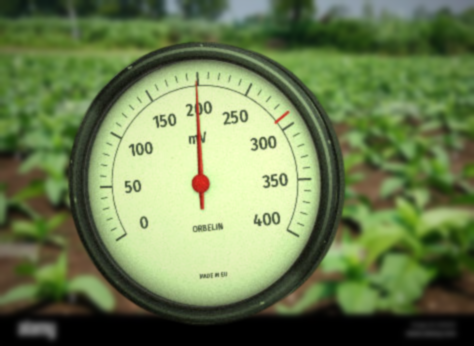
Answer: 200
